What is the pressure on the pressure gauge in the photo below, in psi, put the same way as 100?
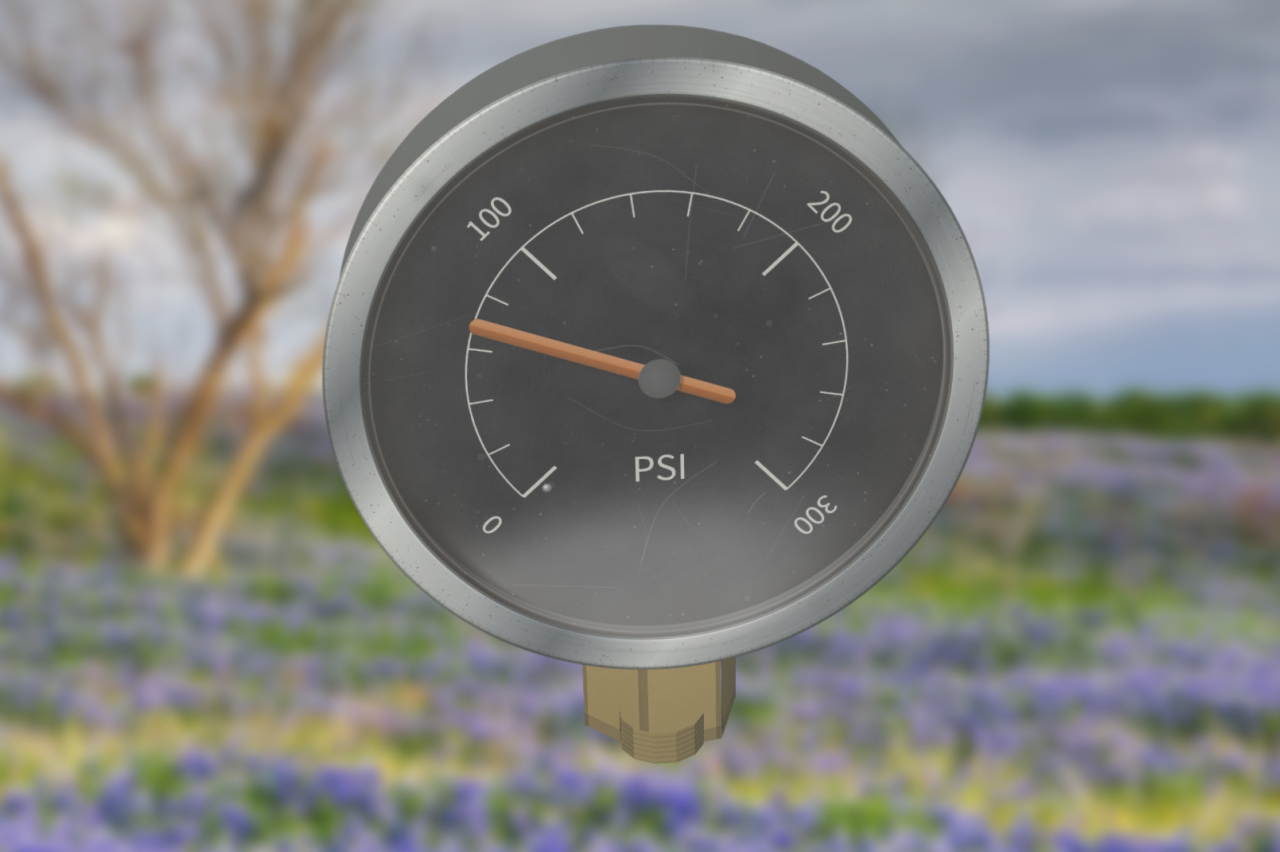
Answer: 70
